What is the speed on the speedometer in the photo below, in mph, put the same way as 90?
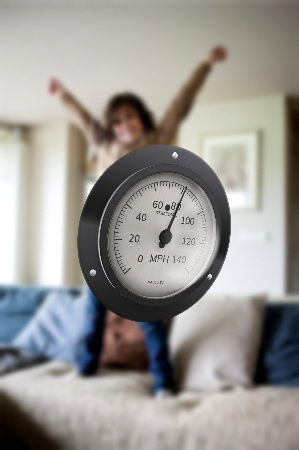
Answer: 80
